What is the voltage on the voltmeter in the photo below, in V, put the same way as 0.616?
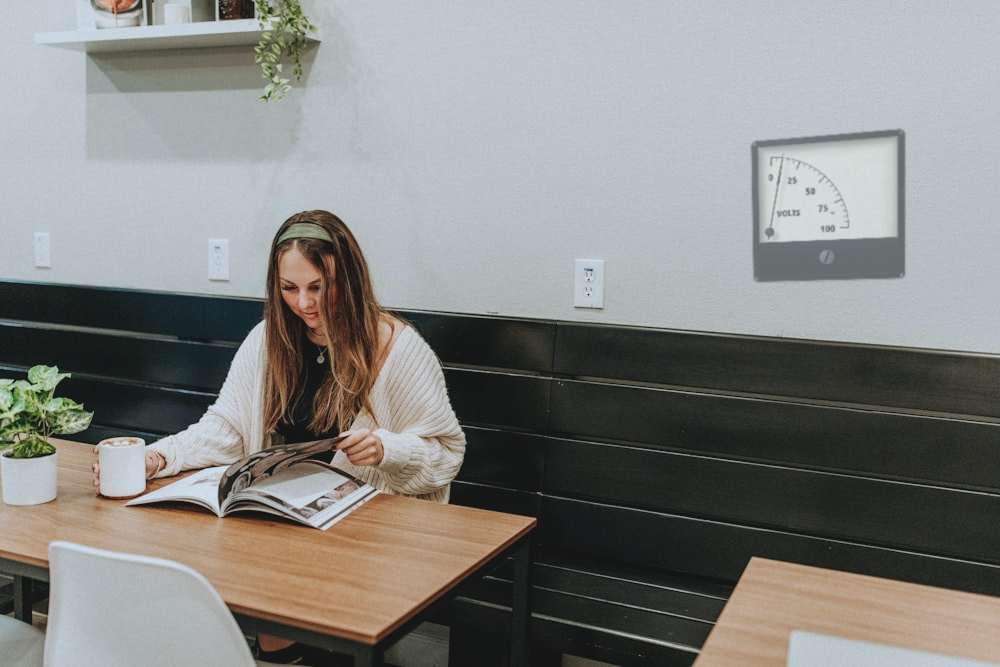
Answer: 10
